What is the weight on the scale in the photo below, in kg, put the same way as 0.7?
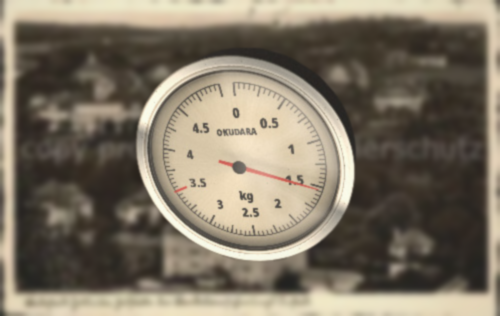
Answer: 1.5
